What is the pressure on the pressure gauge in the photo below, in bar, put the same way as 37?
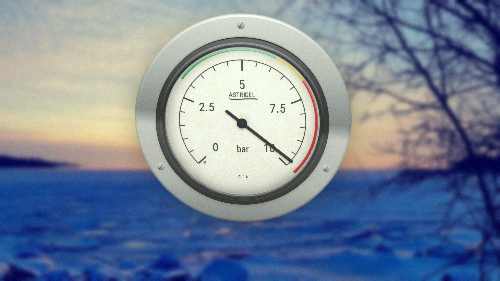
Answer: 9.75
